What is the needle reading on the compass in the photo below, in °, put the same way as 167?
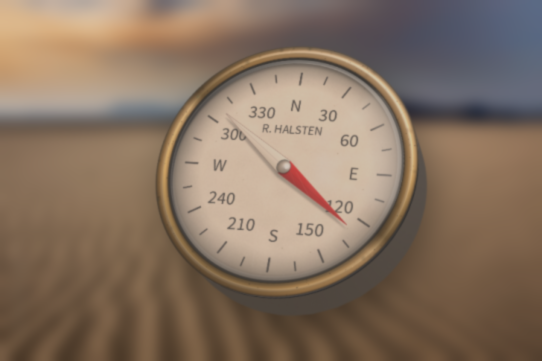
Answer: 127.5
